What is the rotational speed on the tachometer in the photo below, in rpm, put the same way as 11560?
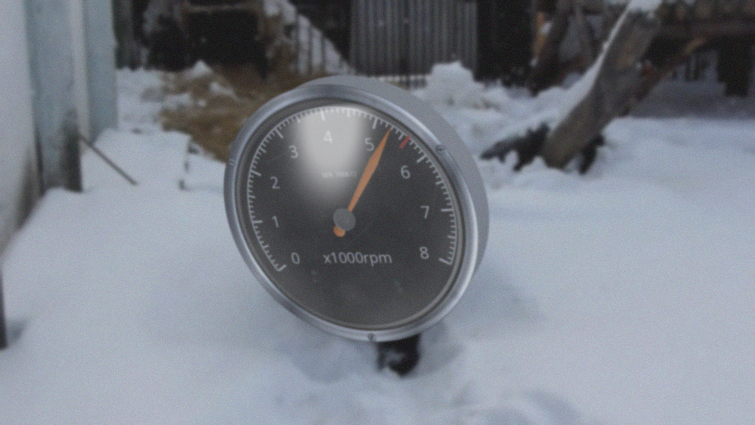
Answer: 5300
